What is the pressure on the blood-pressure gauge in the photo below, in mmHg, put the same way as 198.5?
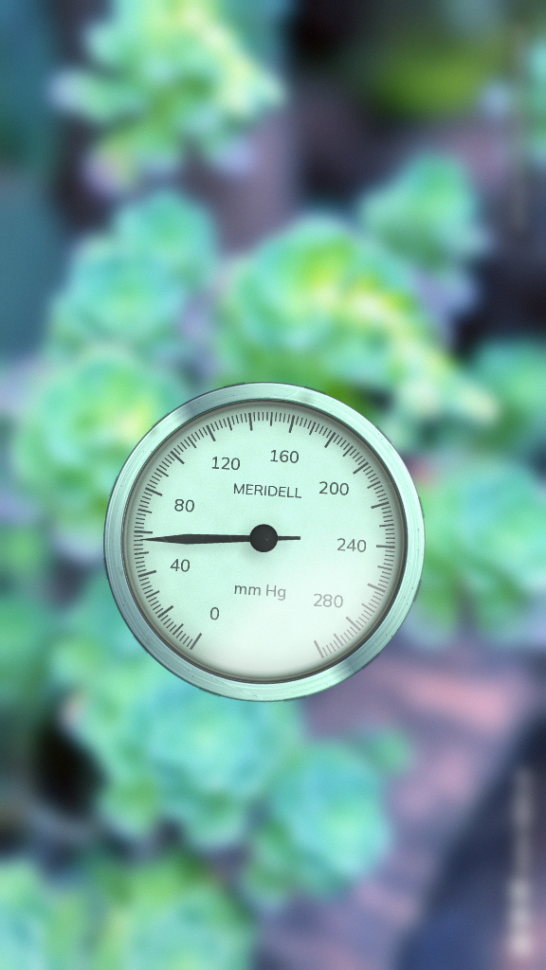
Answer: 56
